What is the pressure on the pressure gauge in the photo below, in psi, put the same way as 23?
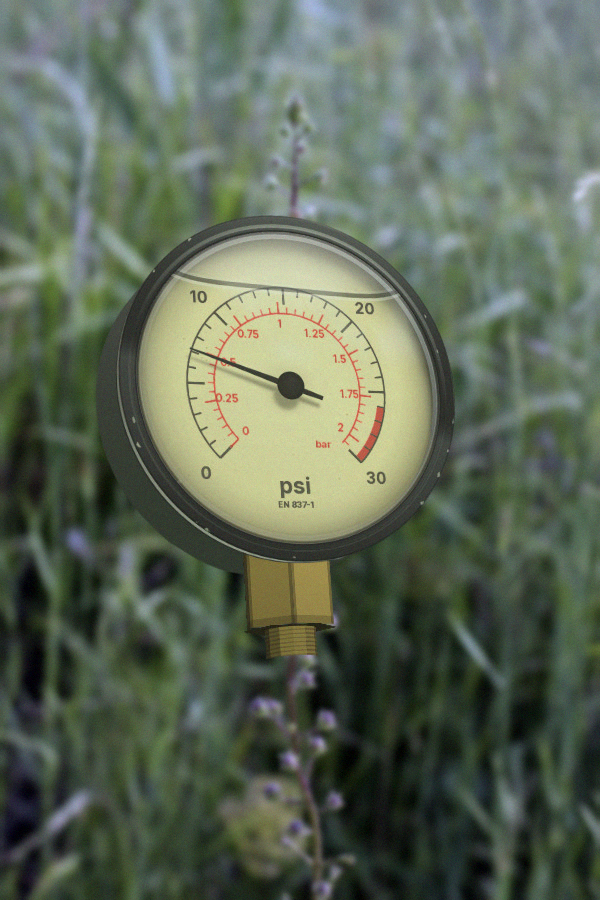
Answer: 7
